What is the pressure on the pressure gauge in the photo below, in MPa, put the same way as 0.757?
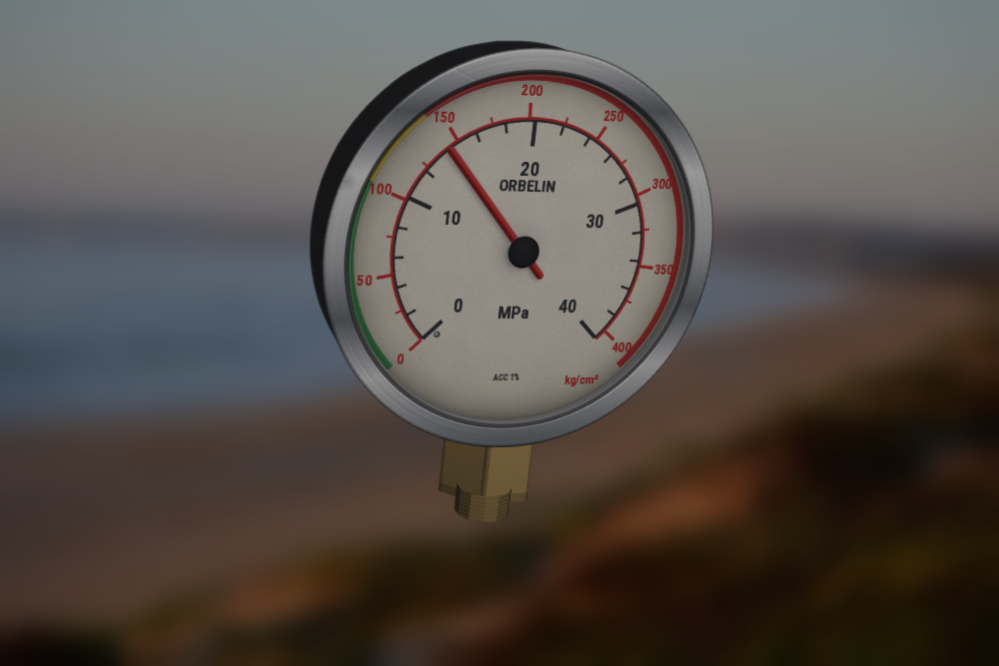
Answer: 14
